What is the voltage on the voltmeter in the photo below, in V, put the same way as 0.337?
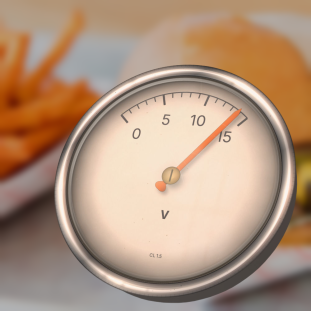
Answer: 14
